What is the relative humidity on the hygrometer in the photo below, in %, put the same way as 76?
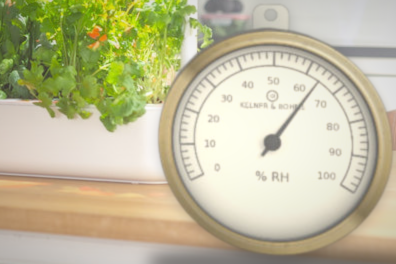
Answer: 64
